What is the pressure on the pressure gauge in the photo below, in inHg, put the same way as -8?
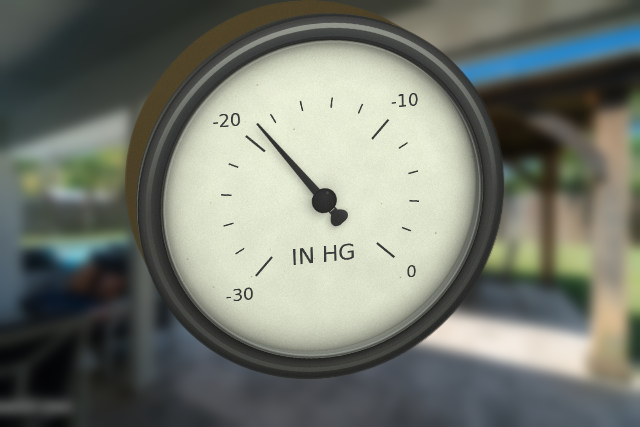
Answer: -19
